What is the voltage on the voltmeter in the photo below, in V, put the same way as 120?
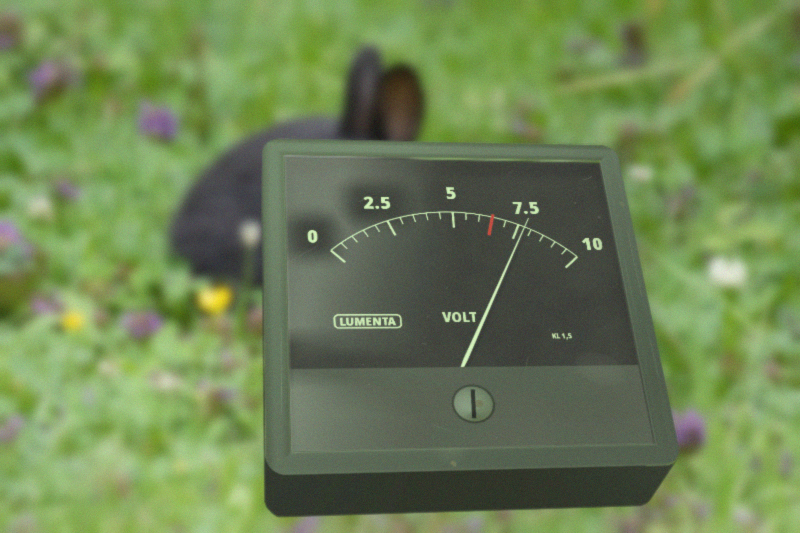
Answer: 7.75
